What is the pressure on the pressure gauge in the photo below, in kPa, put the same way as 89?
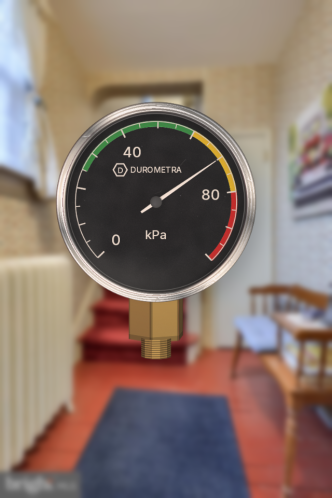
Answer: 70
